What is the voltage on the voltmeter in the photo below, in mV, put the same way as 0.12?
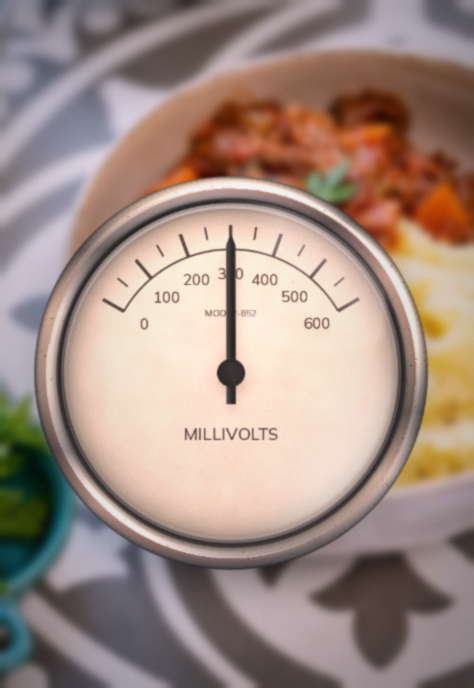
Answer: 300
